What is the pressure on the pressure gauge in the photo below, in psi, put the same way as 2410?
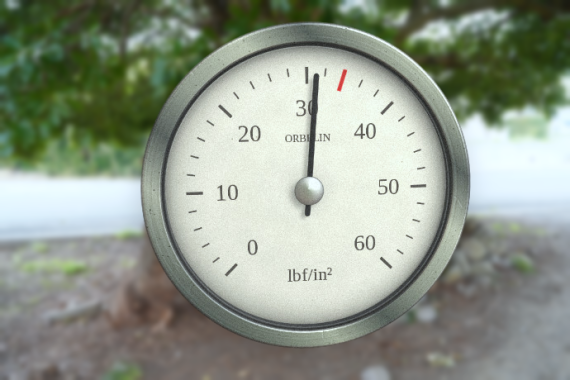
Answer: 31
